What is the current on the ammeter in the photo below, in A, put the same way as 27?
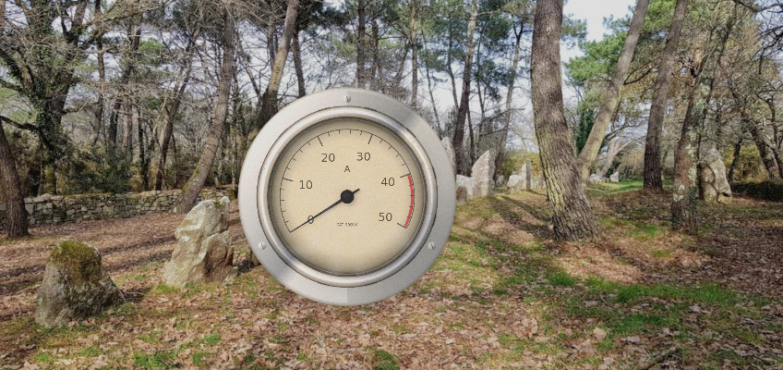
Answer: 0
